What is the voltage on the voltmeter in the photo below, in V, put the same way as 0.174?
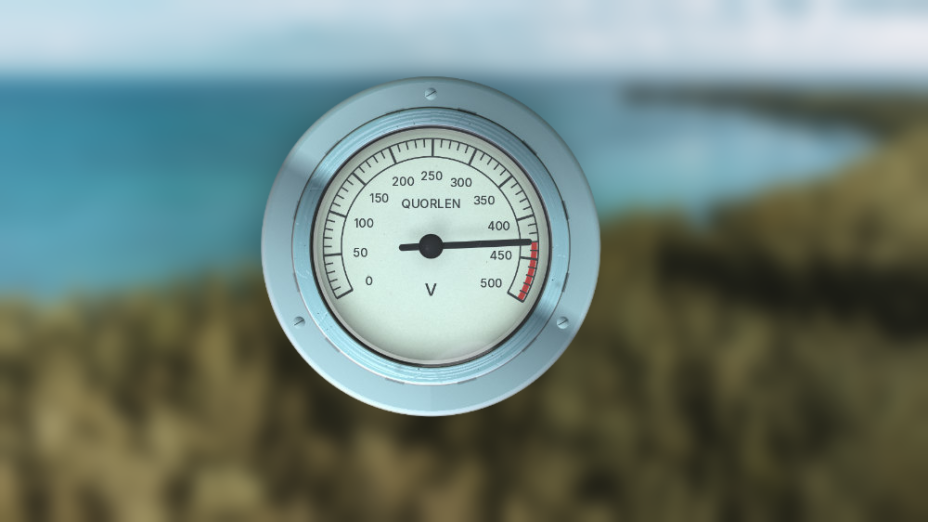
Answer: 430
